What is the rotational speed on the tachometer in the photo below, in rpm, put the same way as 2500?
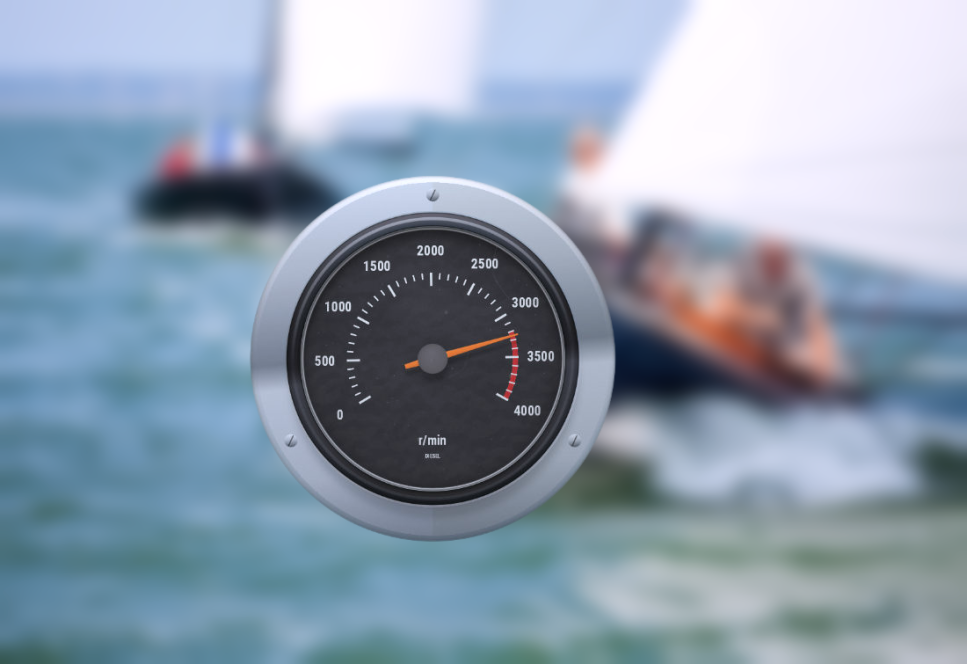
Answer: 3250
